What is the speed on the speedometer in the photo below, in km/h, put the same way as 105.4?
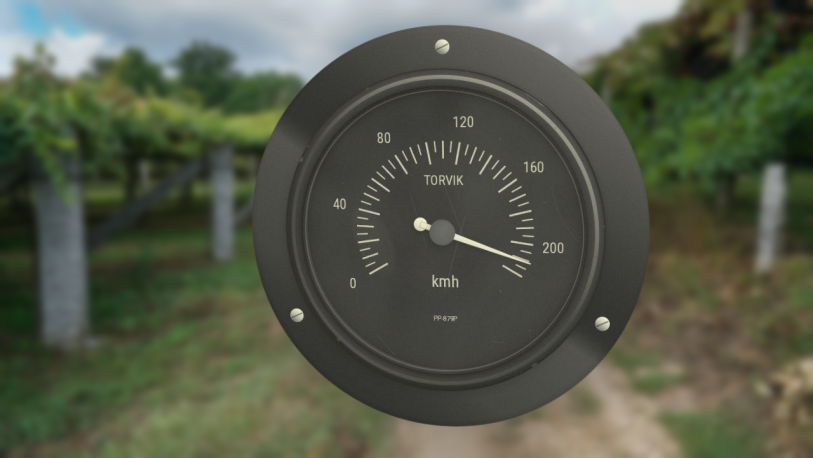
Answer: 210
